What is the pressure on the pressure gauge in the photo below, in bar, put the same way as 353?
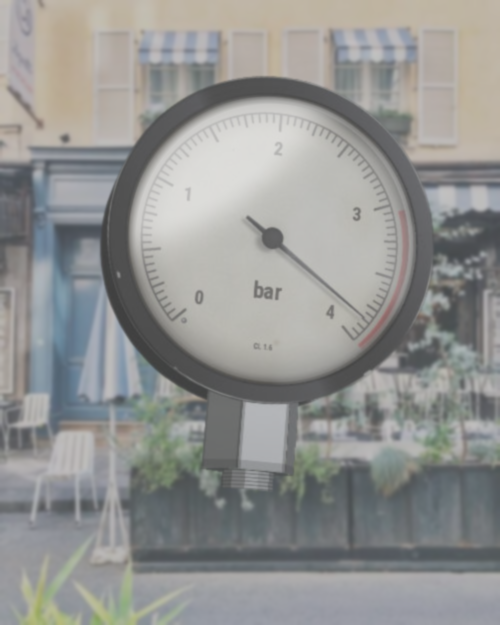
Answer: 3.85
